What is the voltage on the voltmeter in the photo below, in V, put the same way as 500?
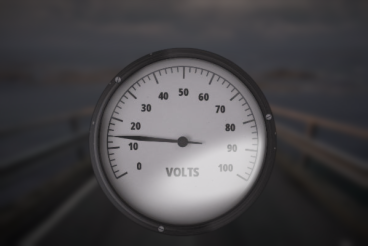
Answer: 14
